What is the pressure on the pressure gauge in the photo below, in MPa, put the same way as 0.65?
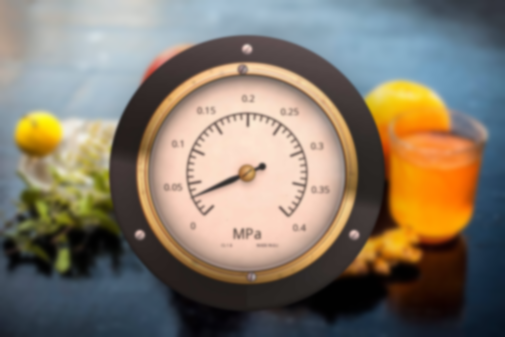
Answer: 0.03
